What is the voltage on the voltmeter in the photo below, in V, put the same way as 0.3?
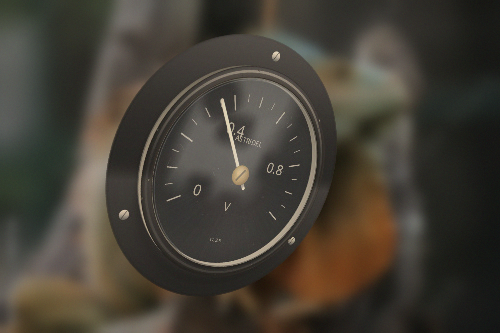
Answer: 0.35
